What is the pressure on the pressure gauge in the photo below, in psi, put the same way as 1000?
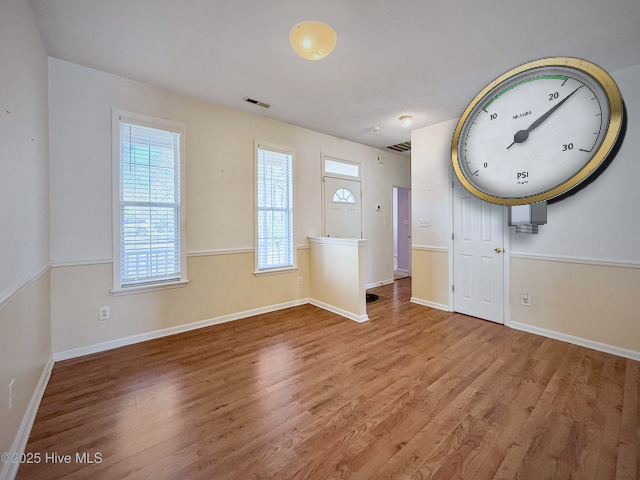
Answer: 22
